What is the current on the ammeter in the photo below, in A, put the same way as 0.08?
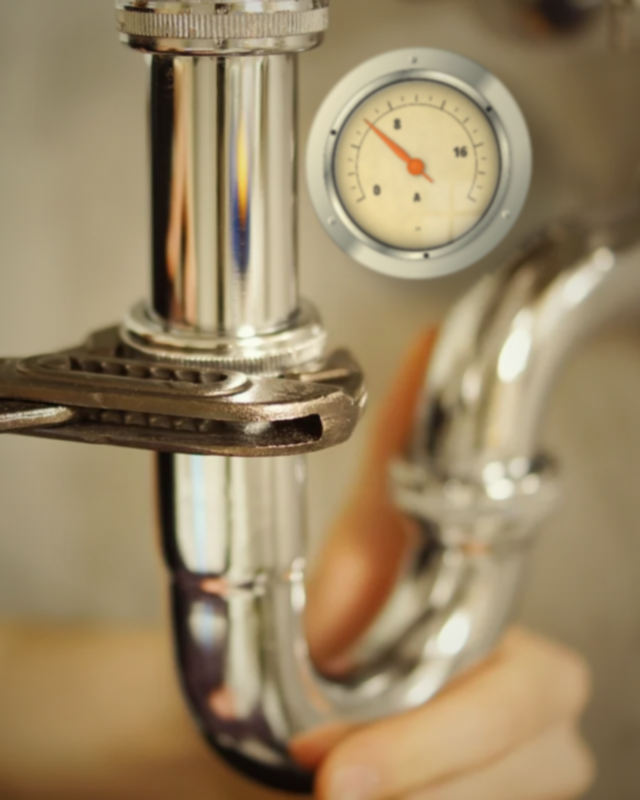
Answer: 6
